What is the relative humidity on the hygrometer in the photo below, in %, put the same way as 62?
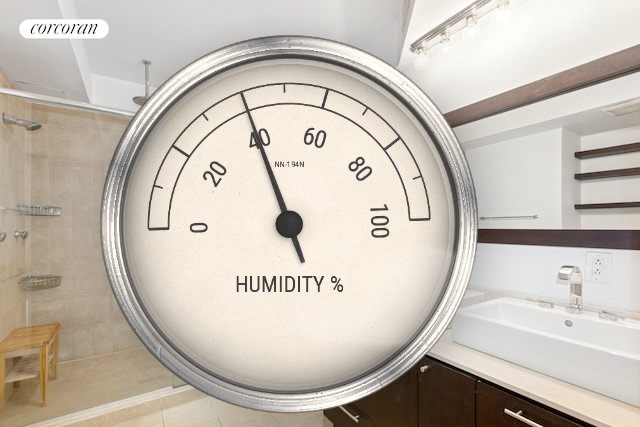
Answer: 40
